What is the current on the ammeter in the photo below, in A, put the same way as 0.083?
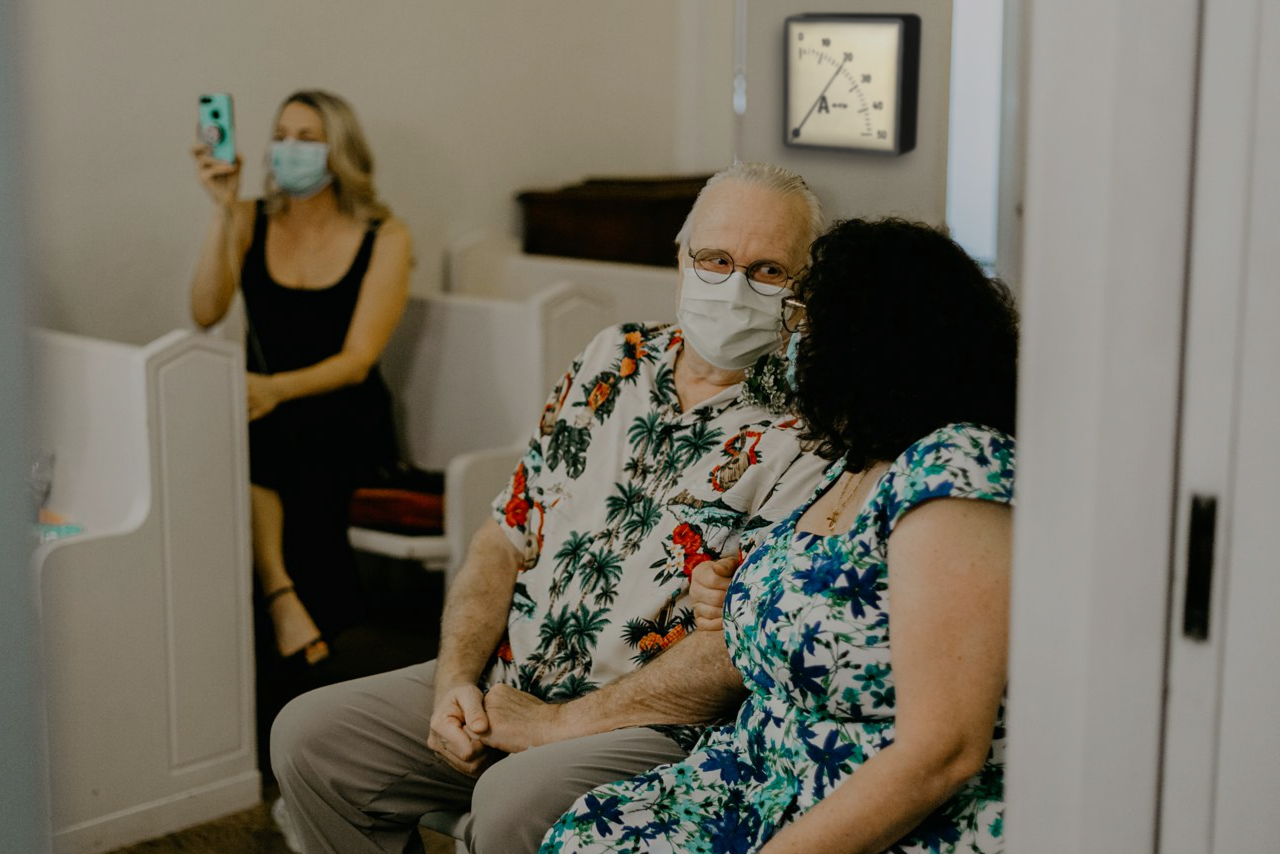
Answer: 20
